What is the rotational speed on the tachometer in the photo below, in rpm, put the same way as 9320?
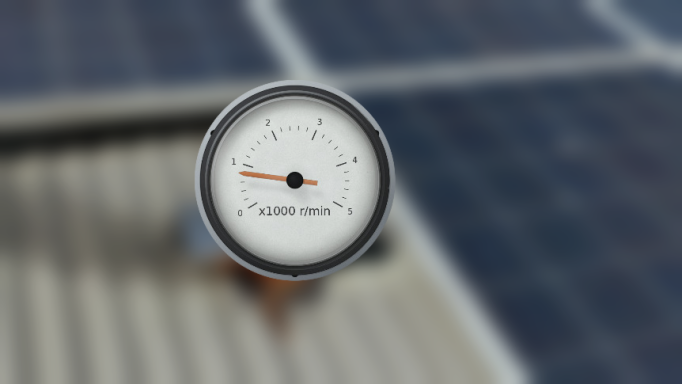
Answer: 800
